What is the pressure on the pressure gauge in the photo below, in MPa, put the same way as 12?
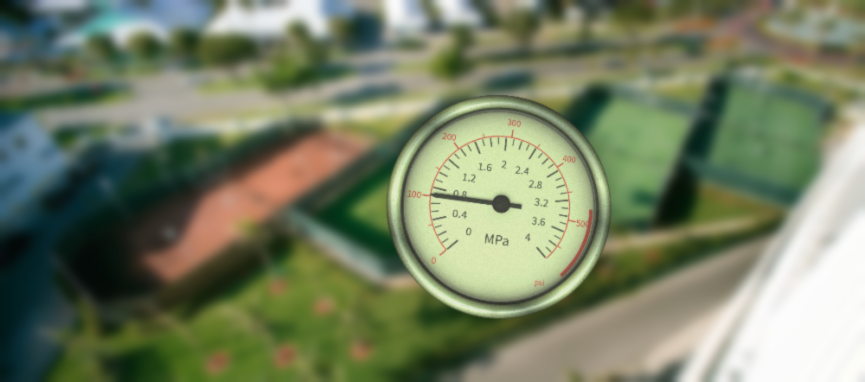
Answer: 0.7
